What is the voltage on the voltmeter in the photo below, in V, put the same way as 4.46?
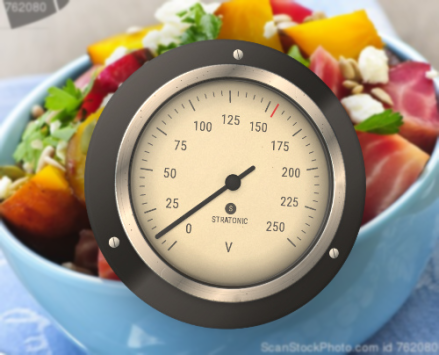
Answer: 10
